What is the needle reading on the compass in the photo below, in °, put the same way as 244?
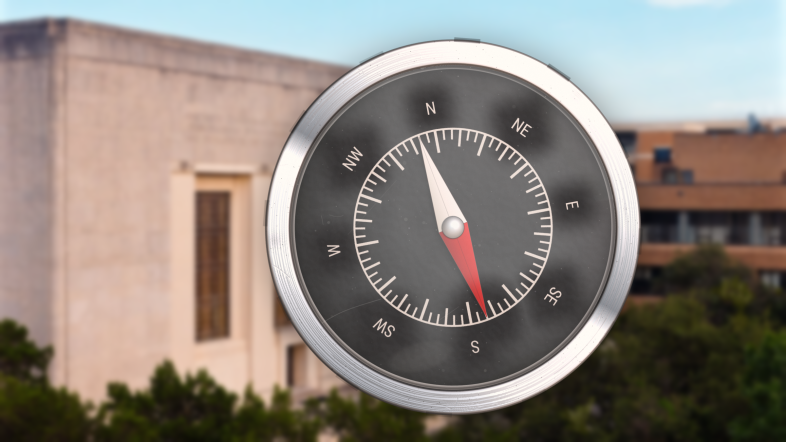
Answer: 170
